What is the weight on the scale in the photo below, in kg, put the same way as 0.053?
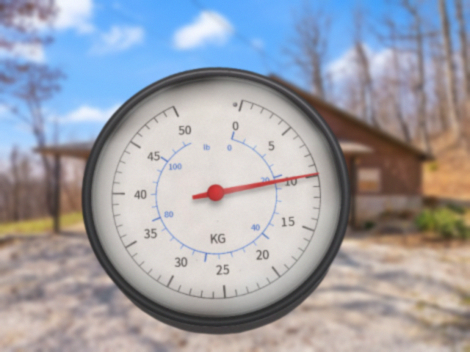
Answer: 10
